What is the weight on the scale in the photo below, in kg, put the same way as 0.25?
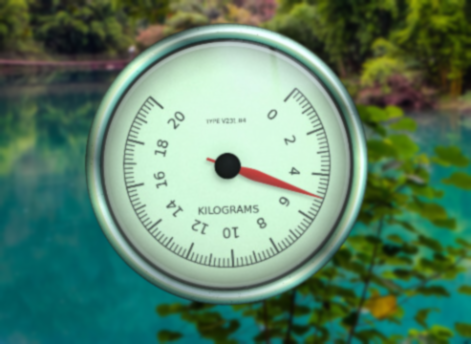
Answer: 5
